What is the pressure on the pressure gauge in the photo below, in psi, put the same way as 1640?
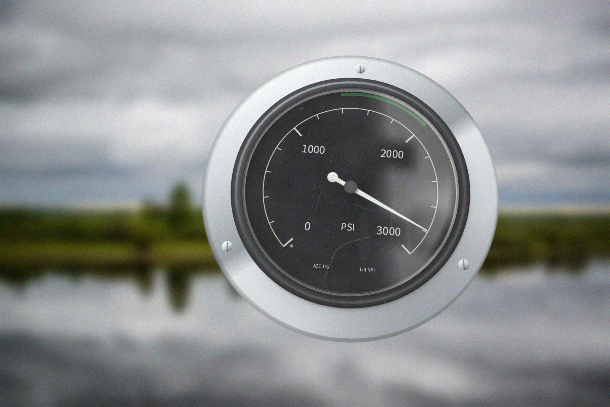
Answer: 2800
